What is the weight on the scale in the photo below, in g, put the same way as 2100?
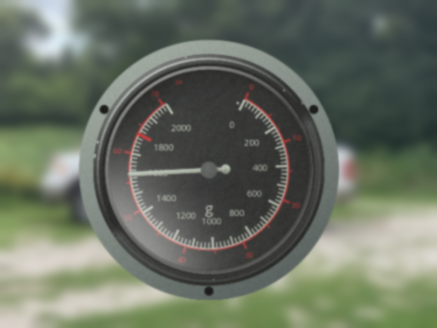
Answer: 1600
